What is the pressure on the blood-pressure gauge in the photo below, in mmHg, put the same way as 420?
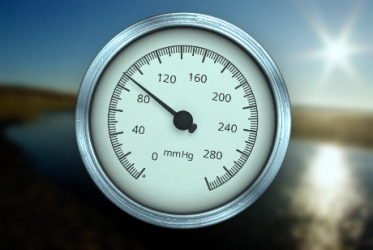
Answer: 90
